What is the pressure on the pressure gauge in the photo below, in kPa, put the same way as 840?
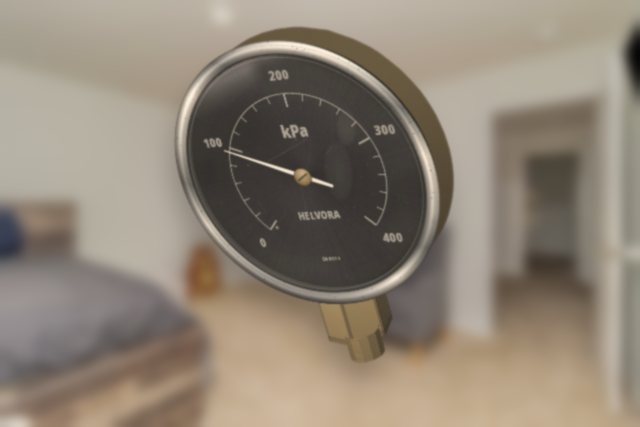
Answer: 100
